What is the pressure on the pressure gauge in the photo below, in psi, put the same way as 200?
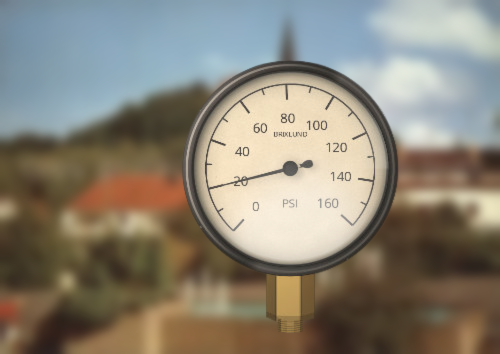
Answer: 20
